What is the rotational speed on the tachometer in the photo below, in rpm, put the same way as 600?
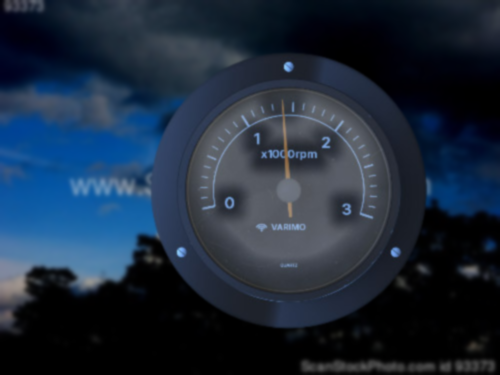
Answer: 1400
